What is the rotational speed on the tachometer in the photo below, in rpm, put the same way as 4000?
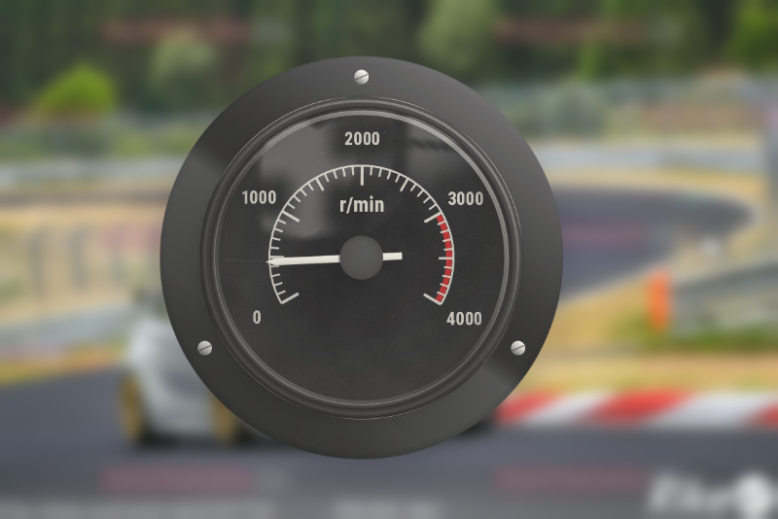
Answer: 450
